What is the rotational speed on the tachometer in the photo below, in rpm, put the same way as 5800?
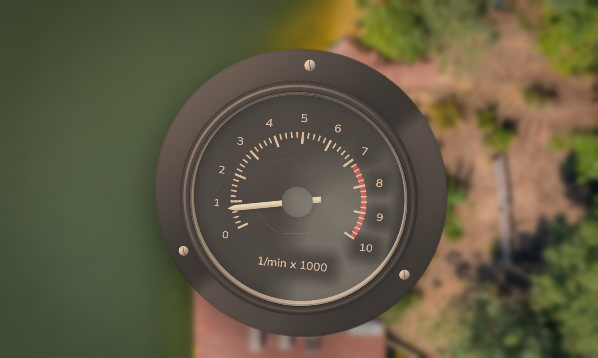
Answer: 800
